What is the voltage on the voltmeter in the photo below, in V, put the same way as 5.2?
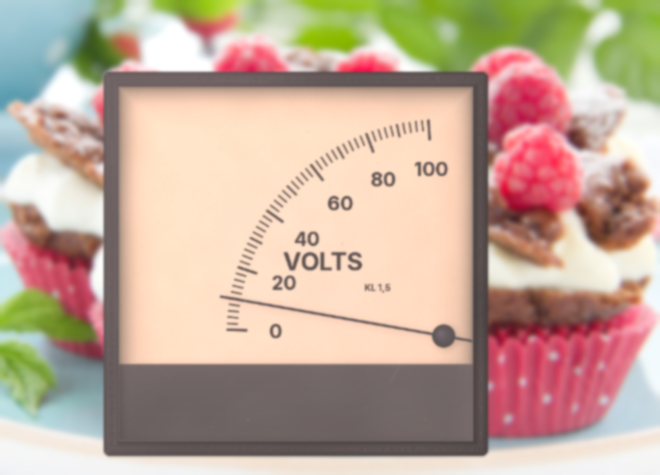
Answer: 10
